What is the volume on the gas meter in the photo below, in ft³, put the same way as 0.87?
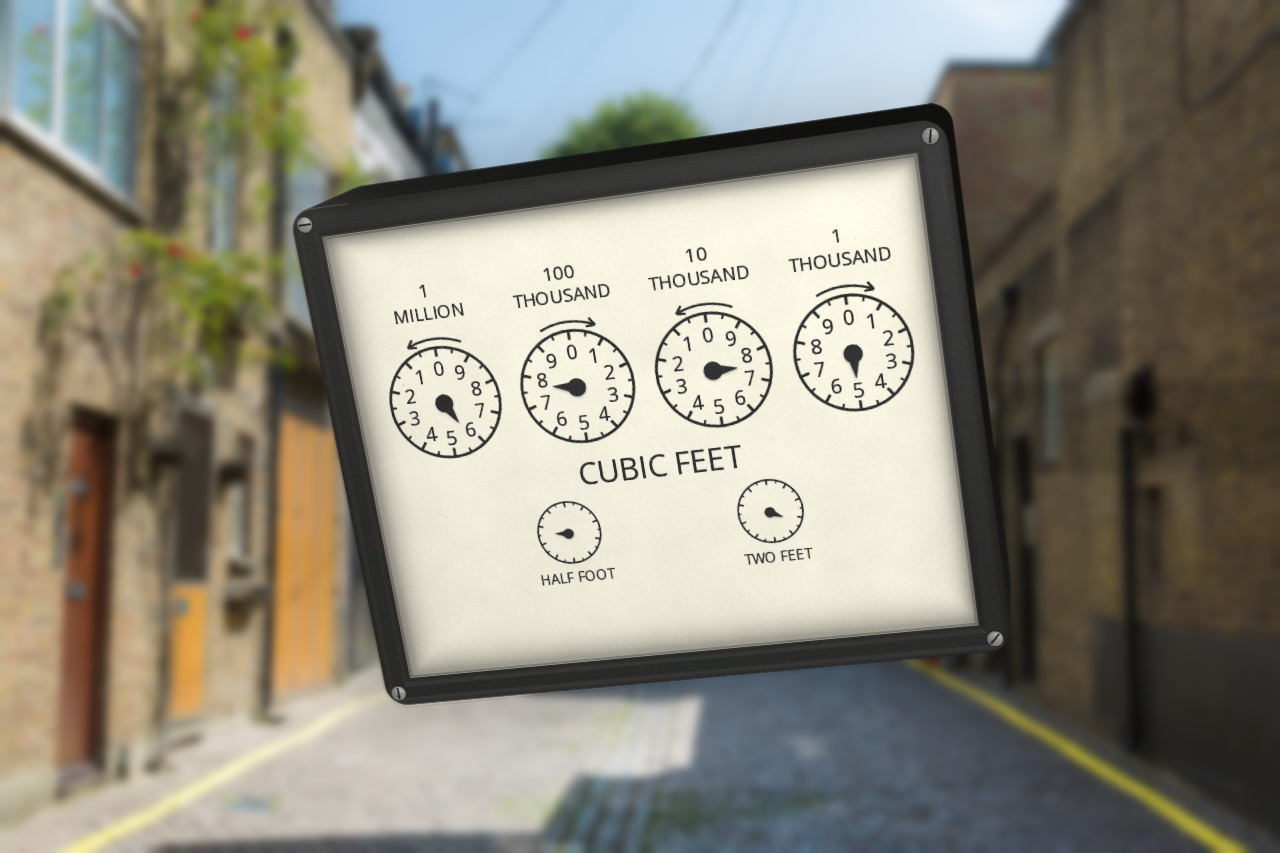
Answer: 577500
